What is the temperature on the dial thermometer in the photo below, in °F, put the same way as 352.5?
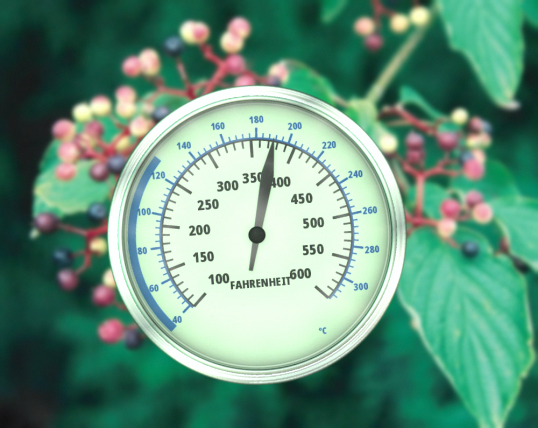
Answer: 375
